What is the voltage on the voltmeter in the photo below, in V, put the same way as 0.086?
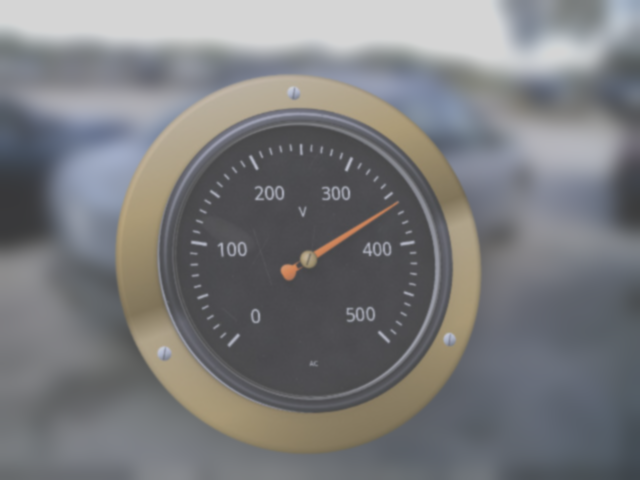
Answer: 360
